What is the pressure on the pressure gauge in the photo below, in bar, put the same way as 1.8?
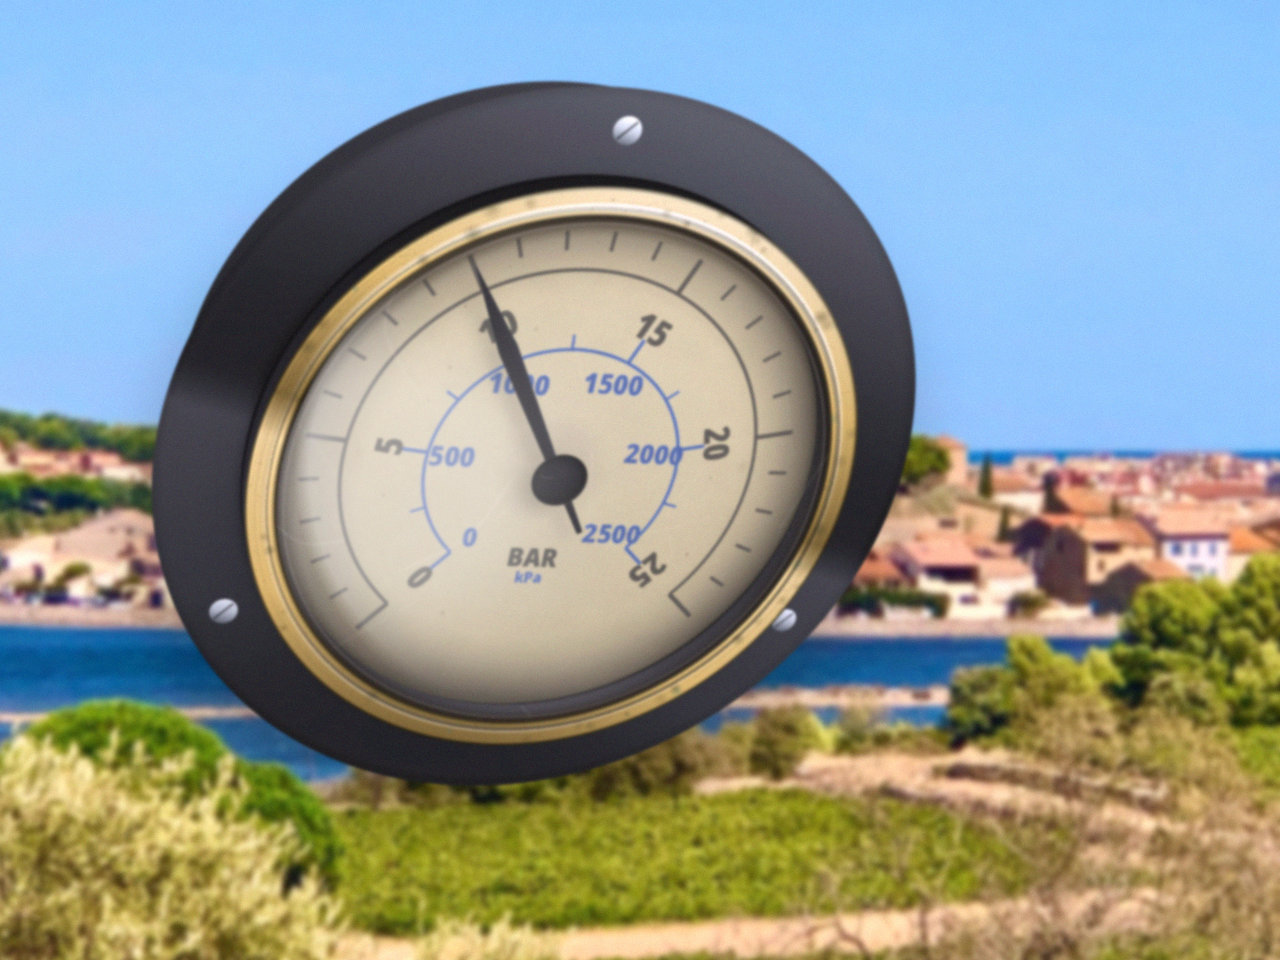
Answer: 10
